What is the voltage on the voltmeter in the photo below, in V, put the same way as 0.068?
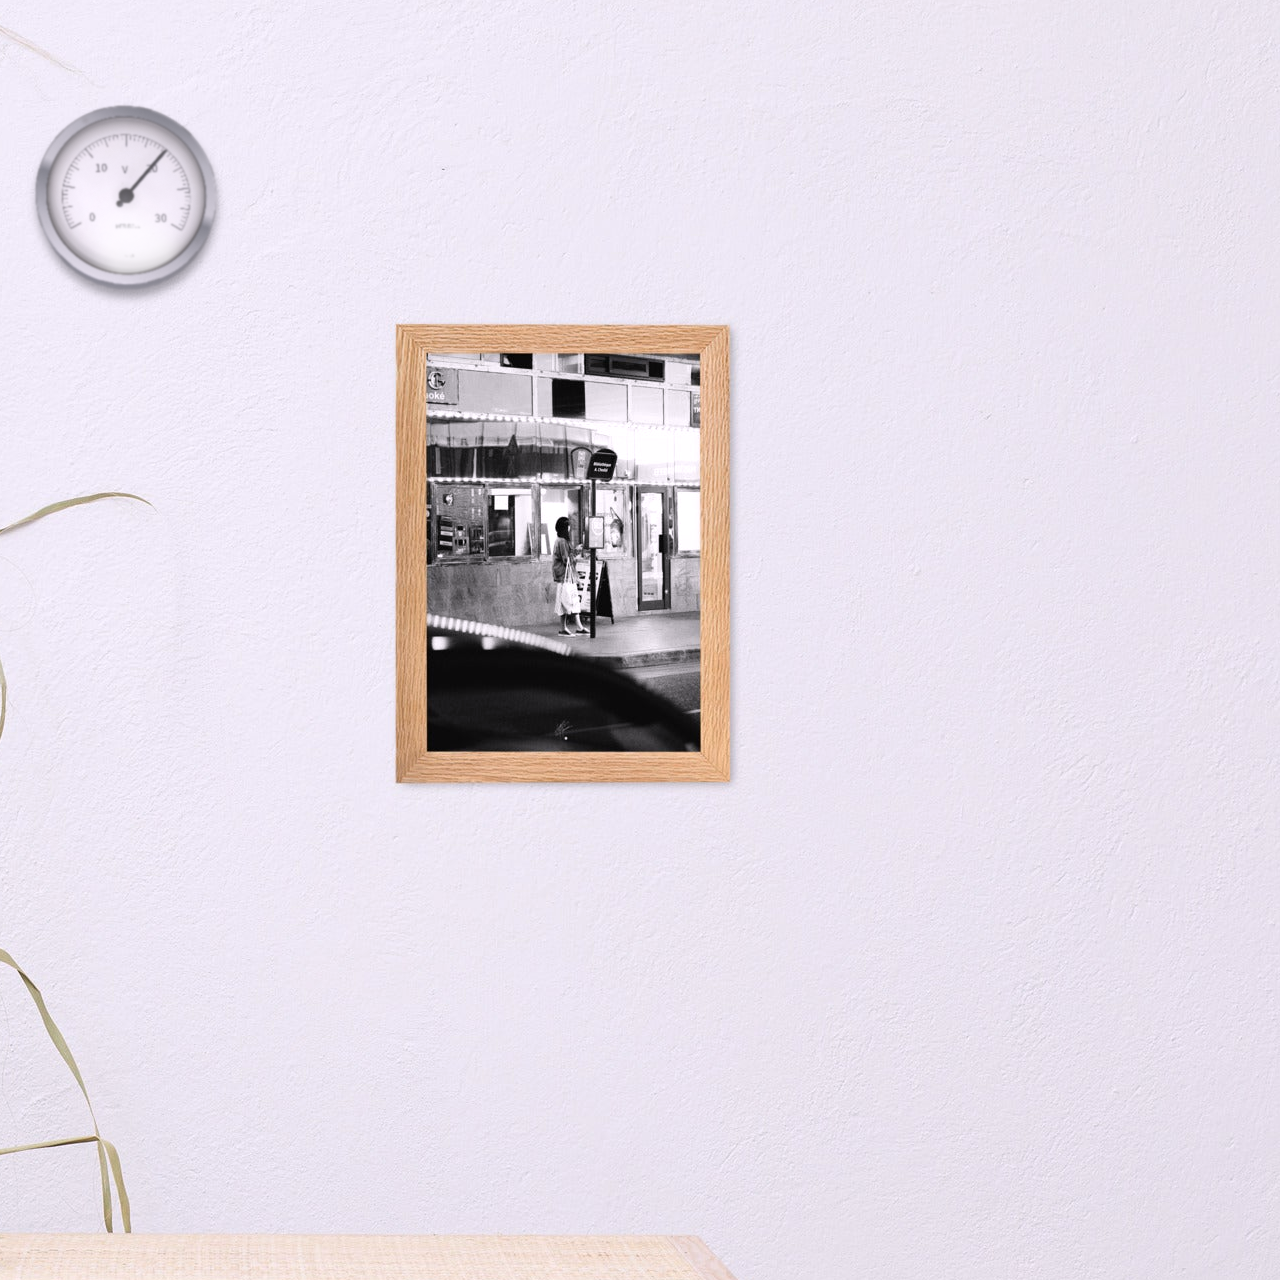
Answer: 20
